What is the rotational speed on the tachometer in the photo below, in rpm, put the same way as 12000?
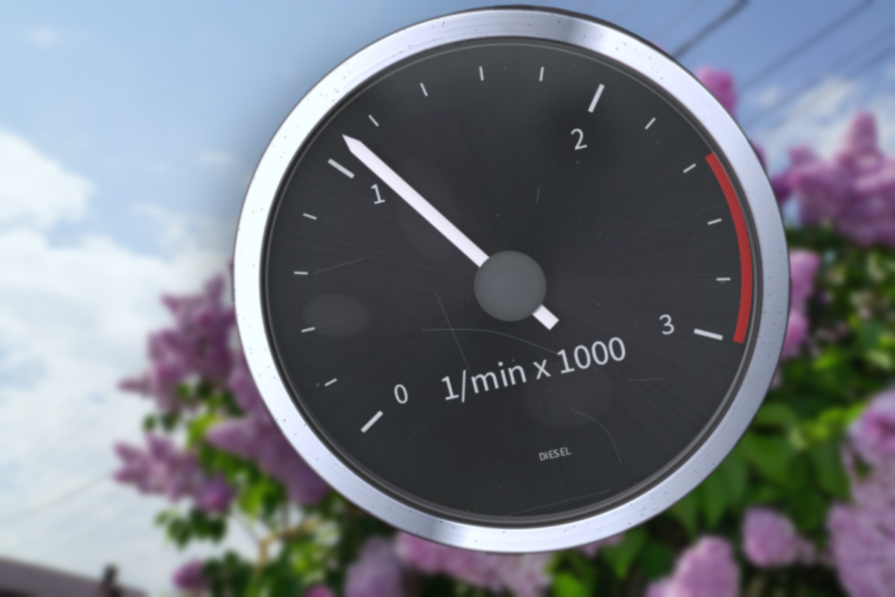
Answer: 1100
